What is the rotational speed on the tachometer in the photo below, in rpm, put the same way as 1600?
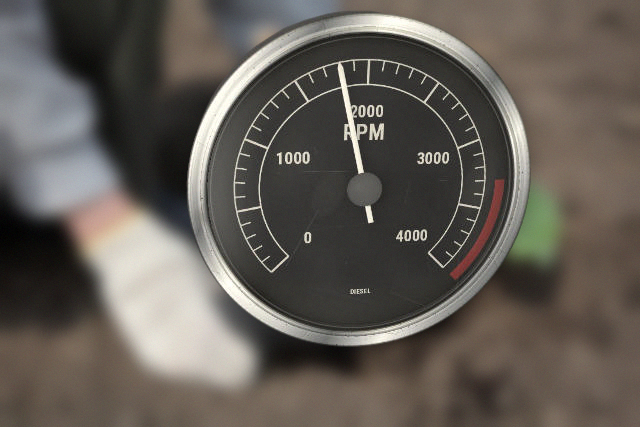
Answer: 1800
